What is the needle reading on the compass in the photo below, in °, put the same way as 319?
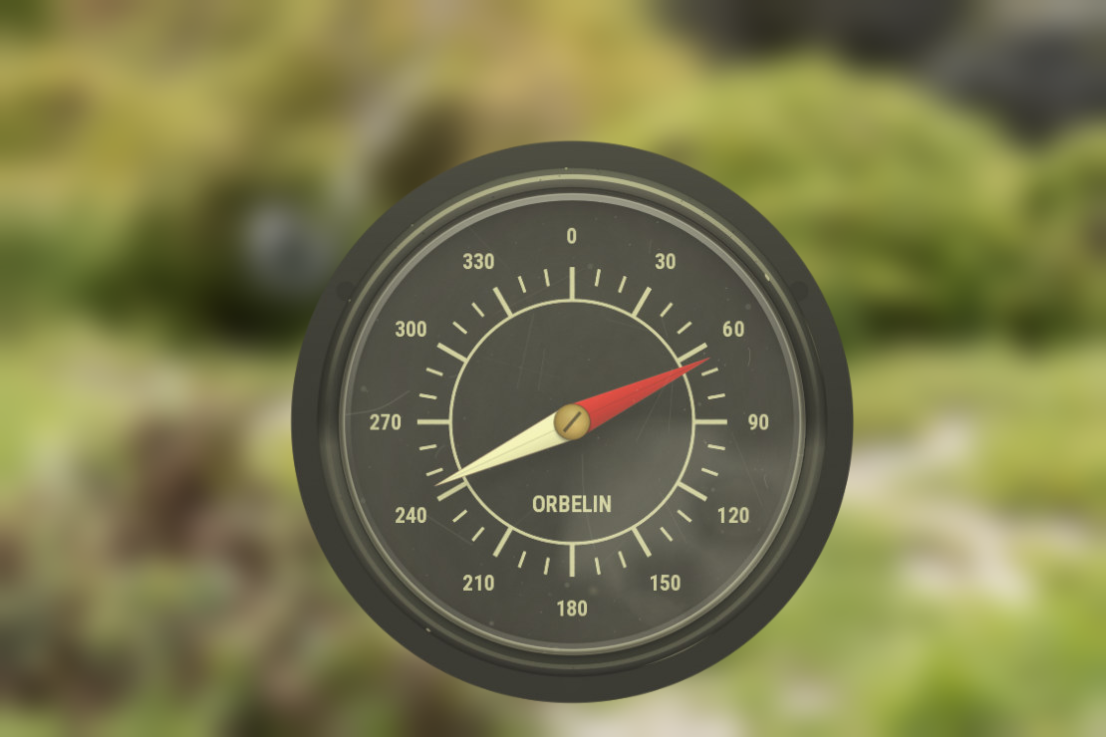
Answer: 65
